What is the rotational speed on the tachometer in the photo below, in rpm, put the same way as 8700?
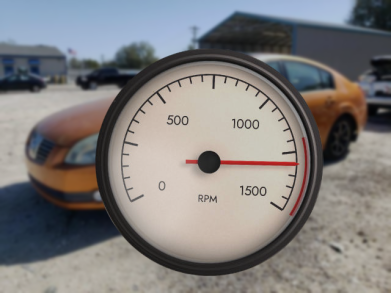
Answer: 1300
